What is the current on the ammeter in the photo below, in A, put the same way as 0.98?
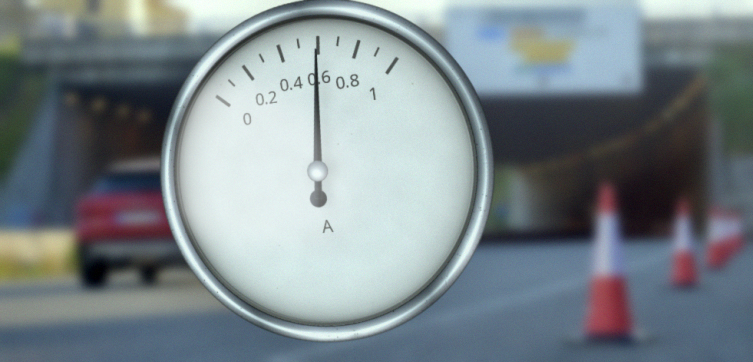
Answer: 0.6
